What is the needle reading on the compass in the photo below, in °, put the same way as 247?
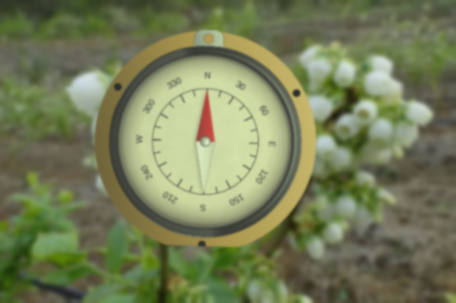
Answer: 0
